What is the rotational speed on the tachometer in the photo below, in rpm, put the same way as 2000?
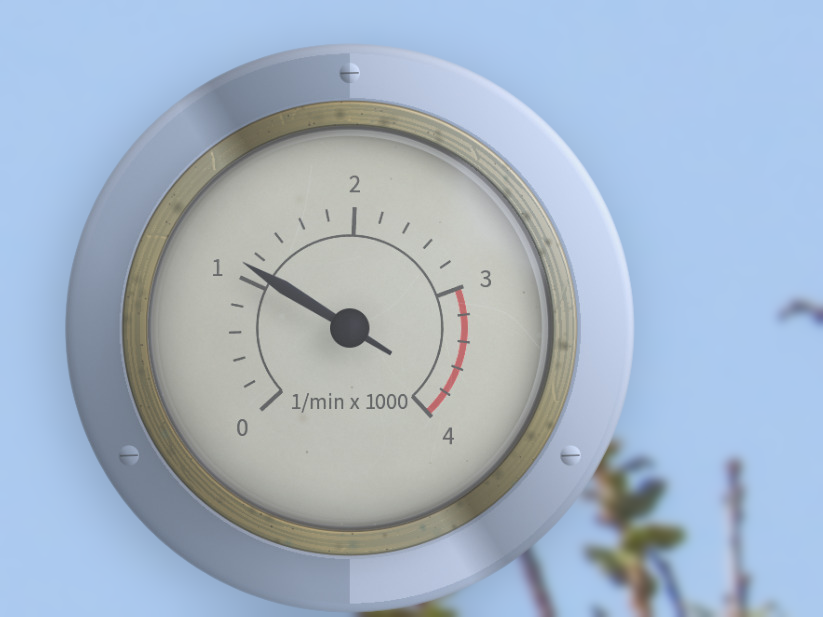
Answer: 1100
